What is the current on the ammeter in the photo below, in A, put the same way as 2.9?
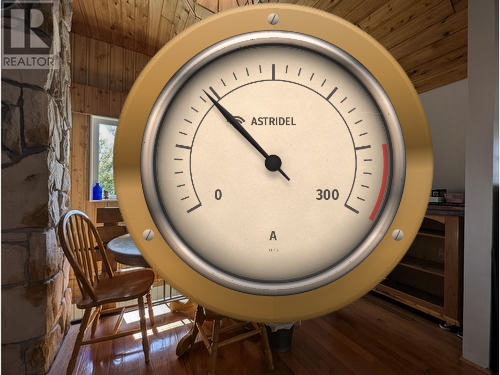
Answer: 95
